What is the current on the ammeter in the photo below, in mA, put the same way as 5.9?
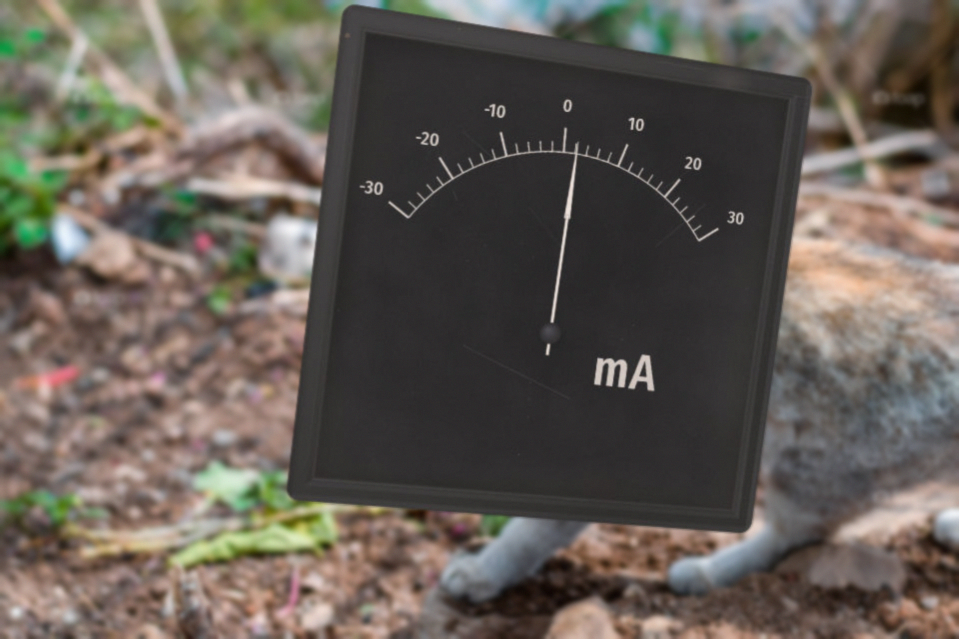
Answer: 2
